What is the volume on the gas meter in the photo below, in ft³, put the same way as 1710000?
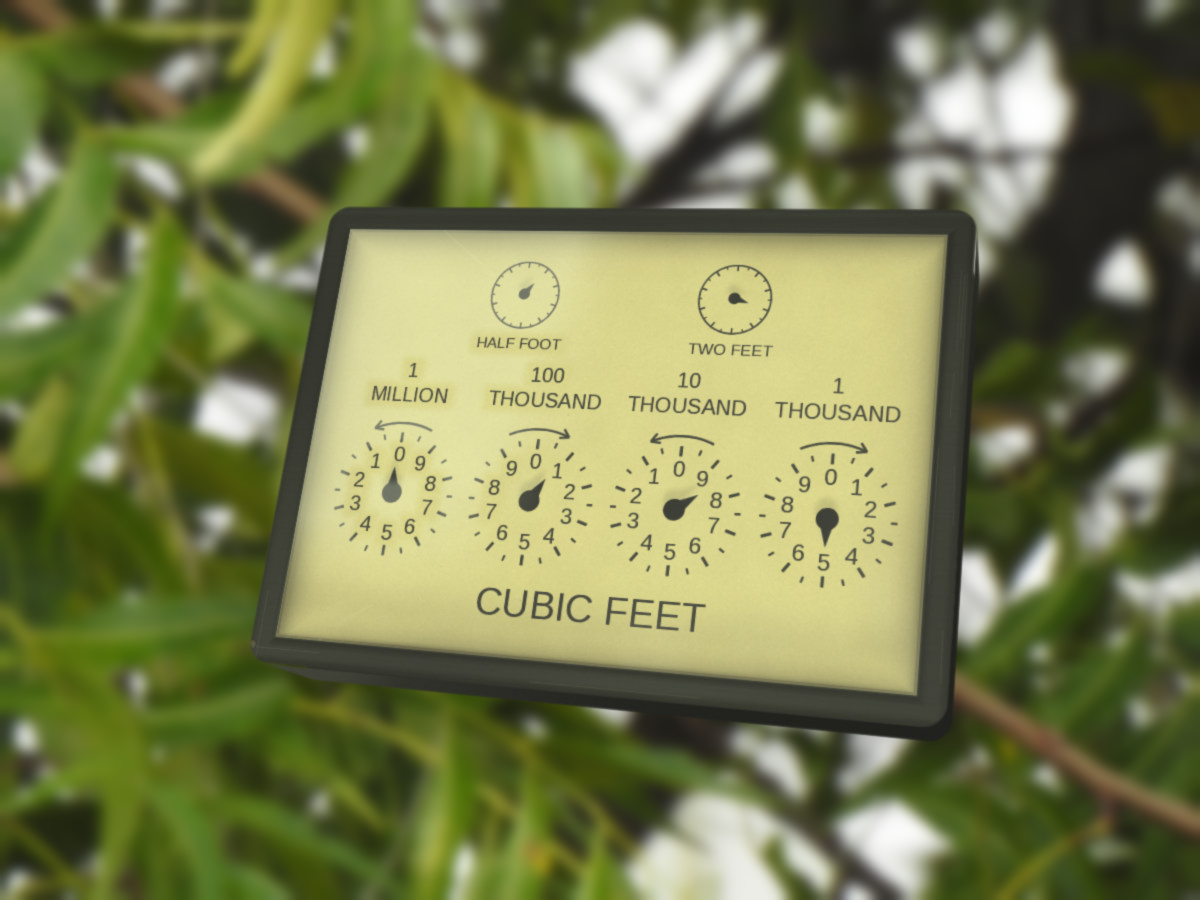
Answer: 8500
